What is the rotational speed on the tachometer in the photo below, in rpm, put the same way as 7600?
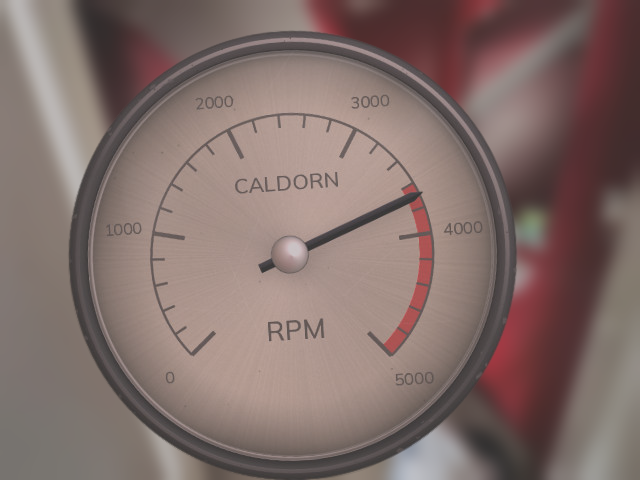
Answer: 3700
